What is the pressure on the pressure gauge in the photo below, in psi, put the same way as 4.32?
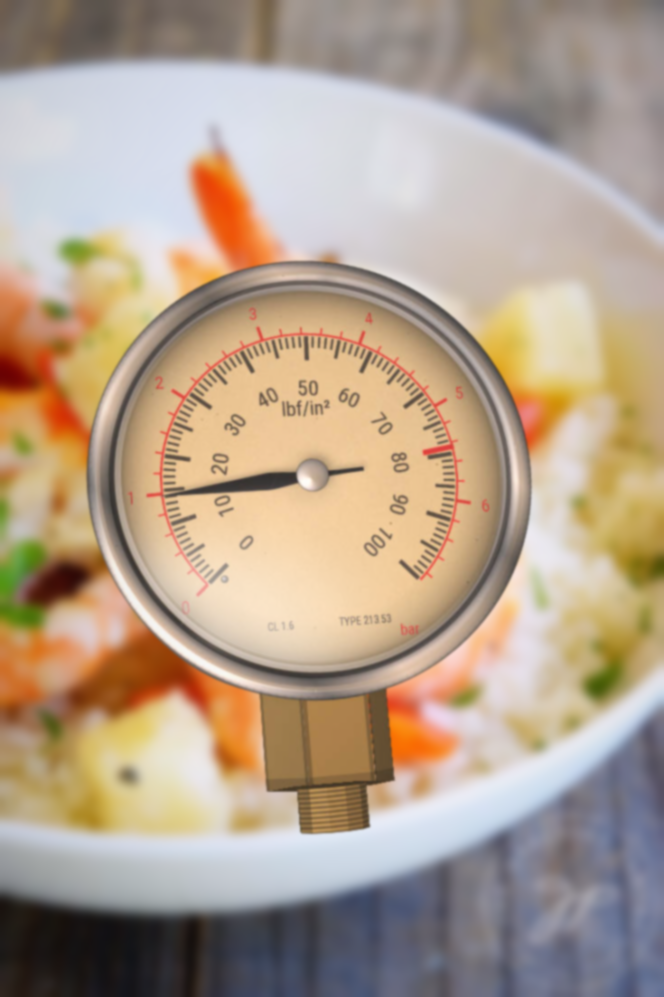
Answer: 14
